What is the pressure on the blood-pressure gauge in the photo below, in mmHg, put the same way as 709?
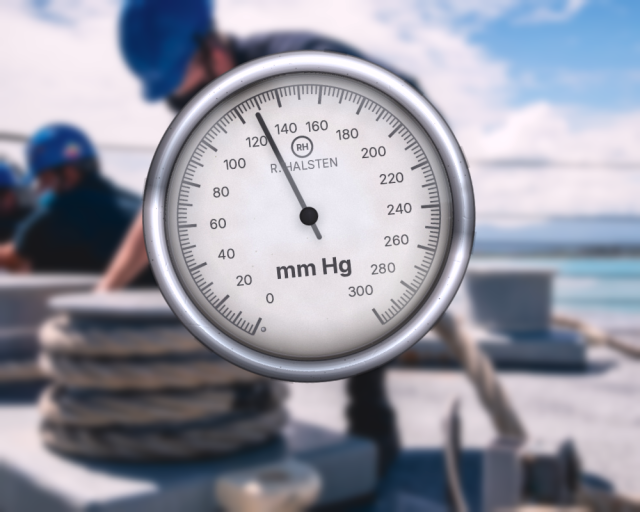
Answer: 128
